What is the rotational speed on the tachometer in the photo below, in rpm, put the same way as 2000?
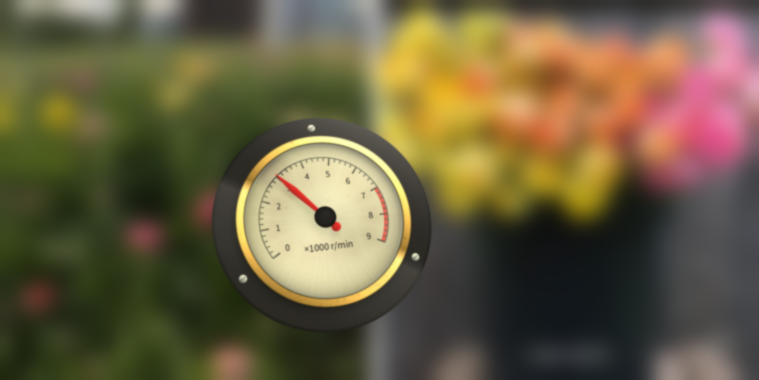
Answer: 3000
